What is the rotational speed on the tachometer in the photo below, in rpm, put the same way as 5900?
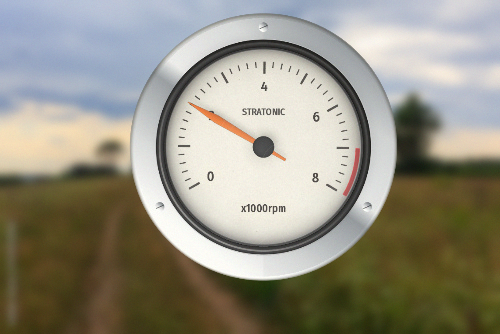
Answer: 2000
